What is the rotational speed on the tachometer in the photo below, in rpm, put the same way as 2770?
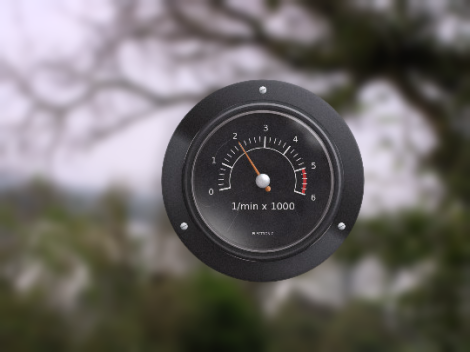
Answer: 2000
